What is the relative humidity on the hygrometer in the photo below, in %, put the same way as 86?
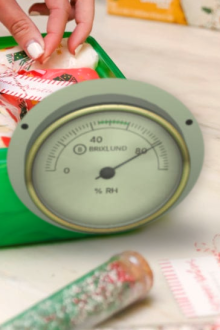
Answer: 80
